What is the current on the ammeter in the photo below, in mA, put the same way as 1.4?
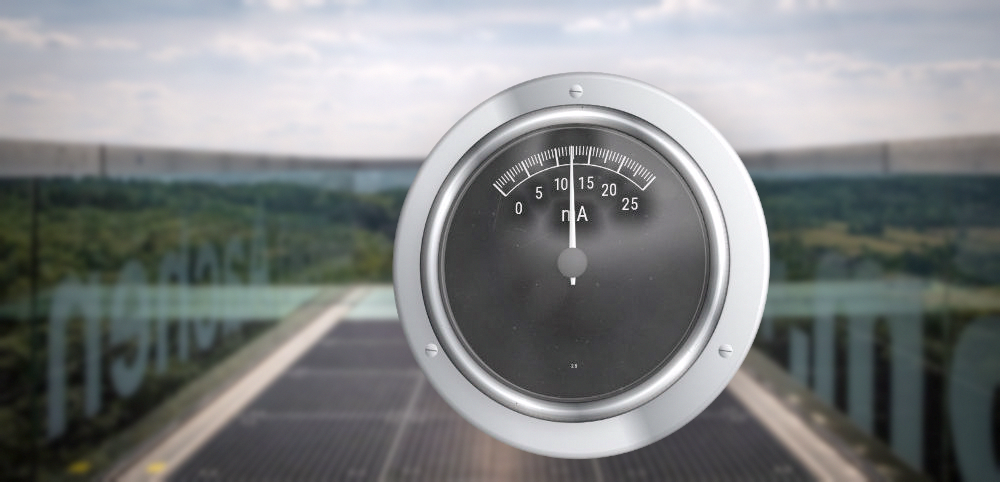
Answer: 12.5
